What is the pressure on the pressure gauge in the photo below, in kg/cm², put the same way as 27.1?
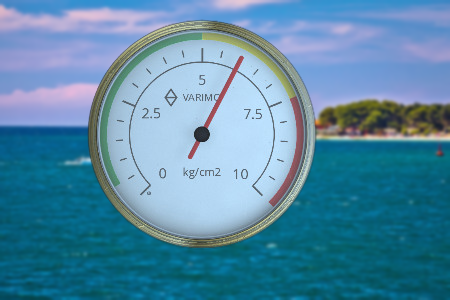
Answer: 6
